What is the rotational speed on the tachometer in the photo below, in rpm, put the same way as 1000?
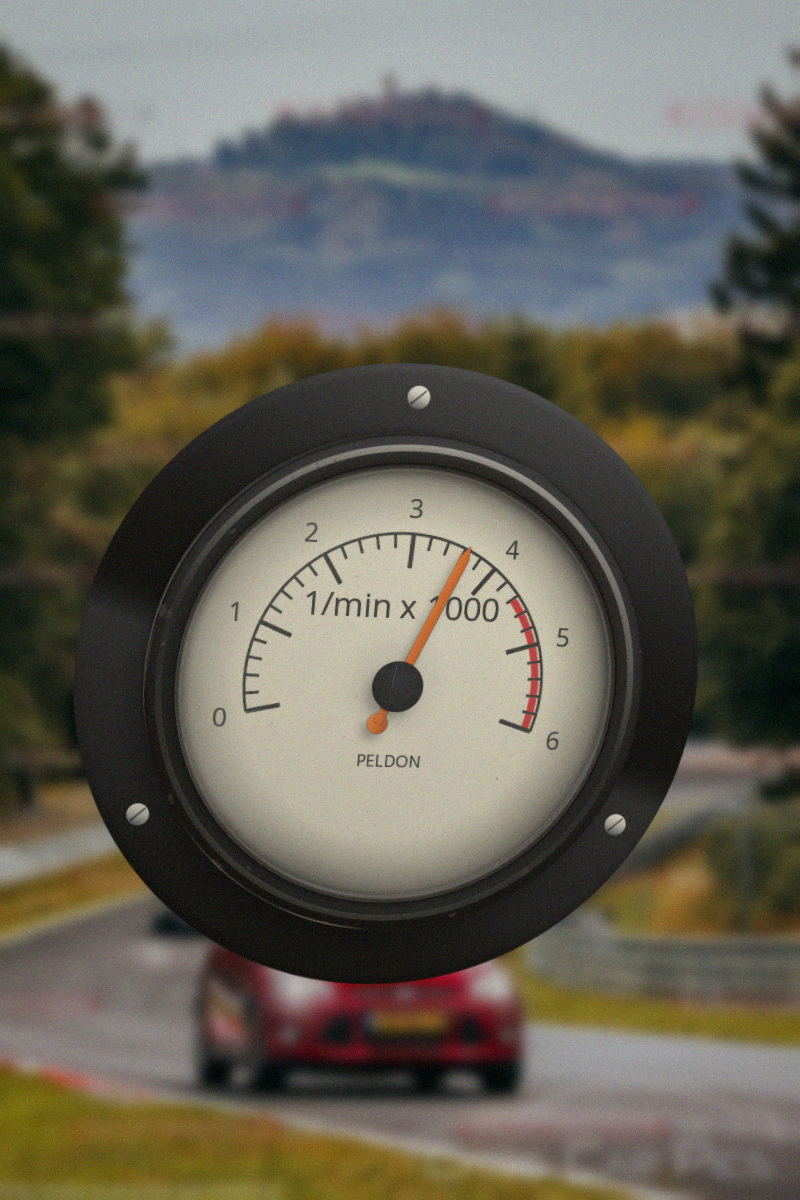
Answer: 3600
